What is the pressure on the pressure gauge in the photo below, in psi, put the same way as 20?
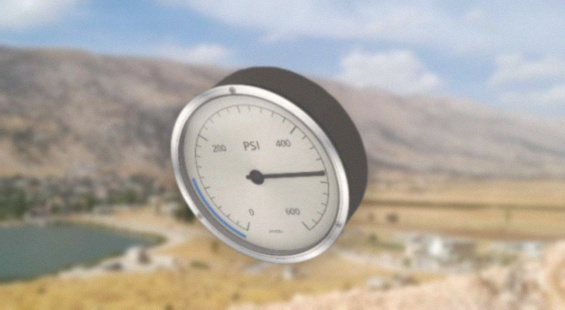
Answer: 480
